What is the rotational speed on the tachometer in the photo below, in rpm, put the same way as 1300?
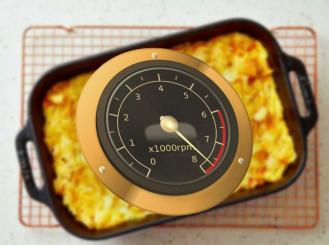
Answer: 7750
